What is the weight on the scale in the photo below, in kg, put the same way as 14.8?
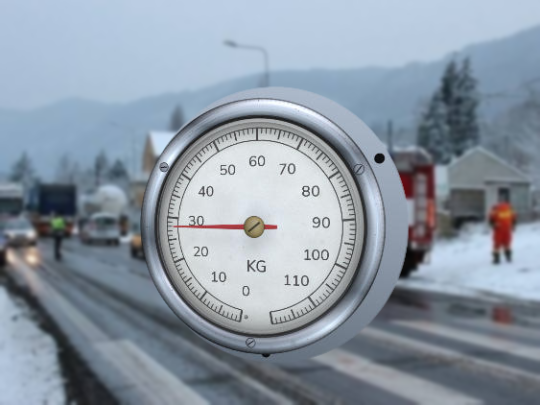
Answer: 28
